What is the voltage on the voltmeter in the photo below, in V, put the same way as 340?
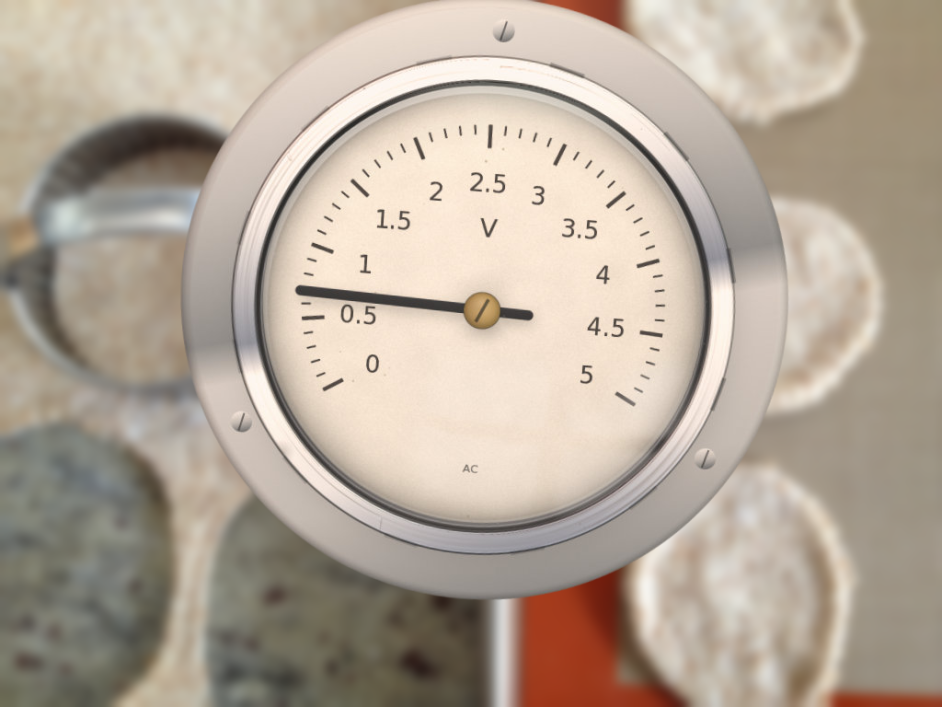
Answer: 0.7
